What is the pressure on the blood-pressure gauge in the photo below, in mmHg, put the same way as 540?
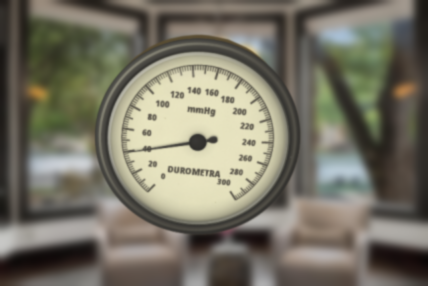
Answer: 40
